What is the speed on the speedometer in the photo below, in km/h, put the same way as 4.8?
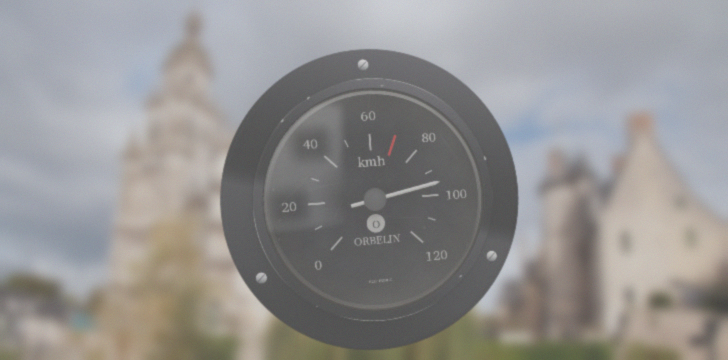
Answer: 95
